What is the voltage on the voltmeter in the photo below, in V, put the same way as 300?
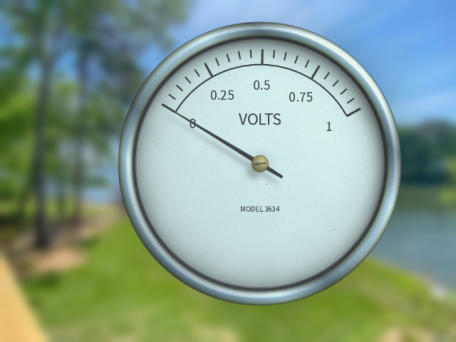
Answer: 0
